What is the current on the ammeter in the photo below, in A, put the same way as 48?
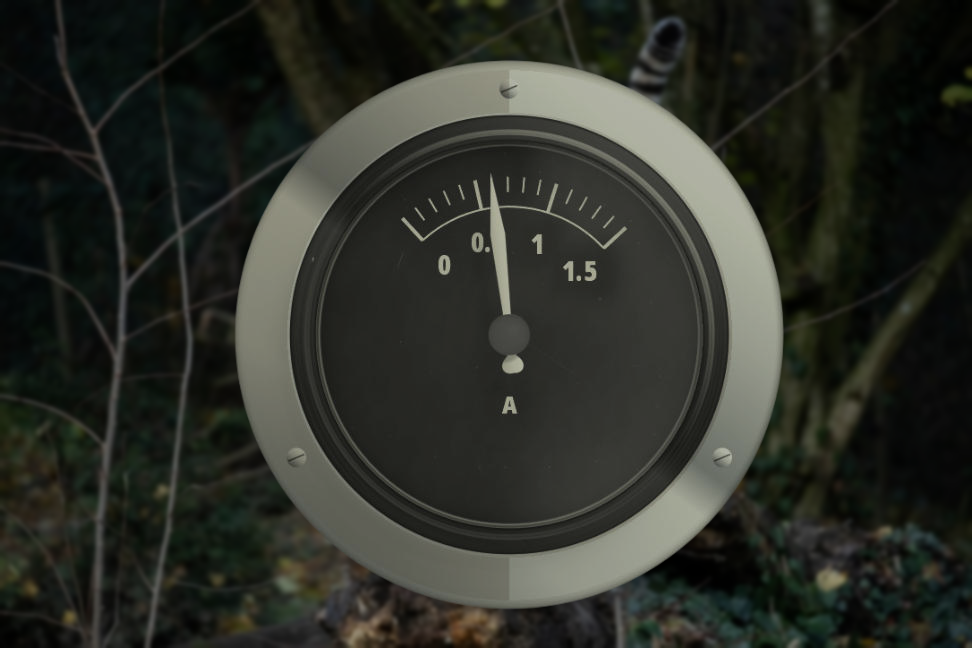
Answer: 0.6
